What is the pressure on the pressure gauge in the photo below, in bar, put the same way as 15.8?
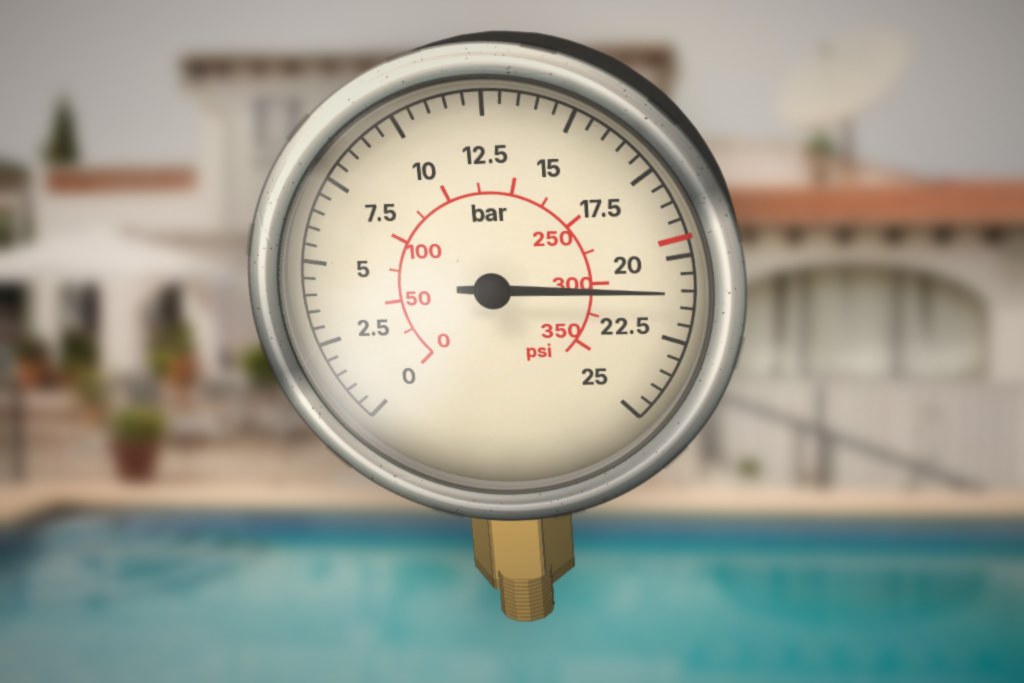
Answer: 21
